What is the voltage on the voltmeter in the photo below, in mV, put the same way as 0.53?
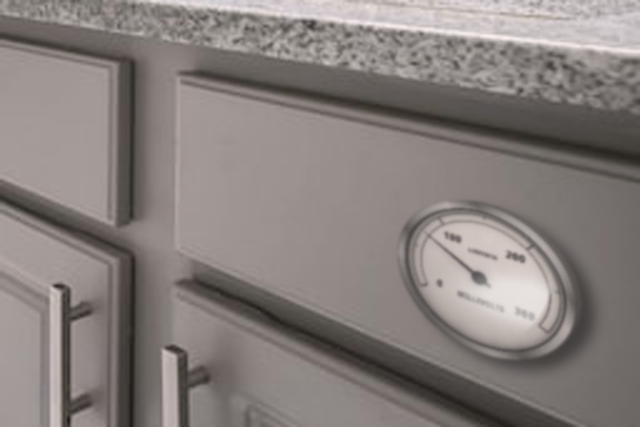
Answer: 75
